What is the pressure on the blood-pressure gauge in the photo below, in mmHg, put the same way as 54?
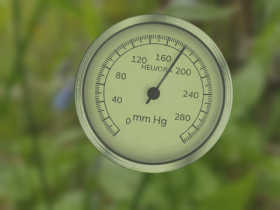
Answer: 180
